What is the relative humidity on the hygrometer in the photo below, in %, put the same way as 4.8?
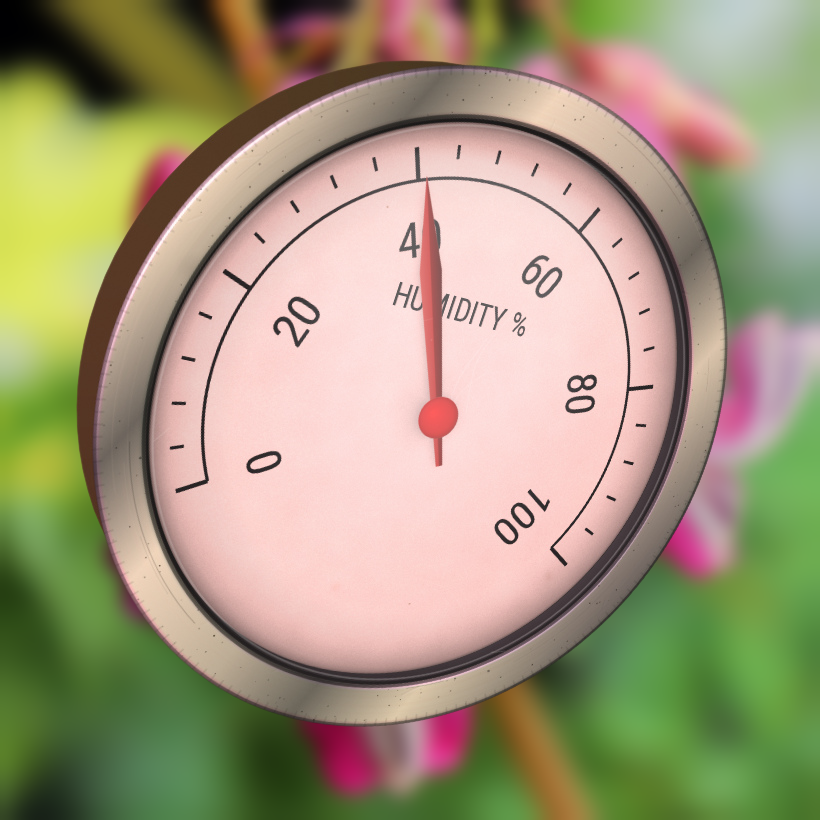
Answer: 40
